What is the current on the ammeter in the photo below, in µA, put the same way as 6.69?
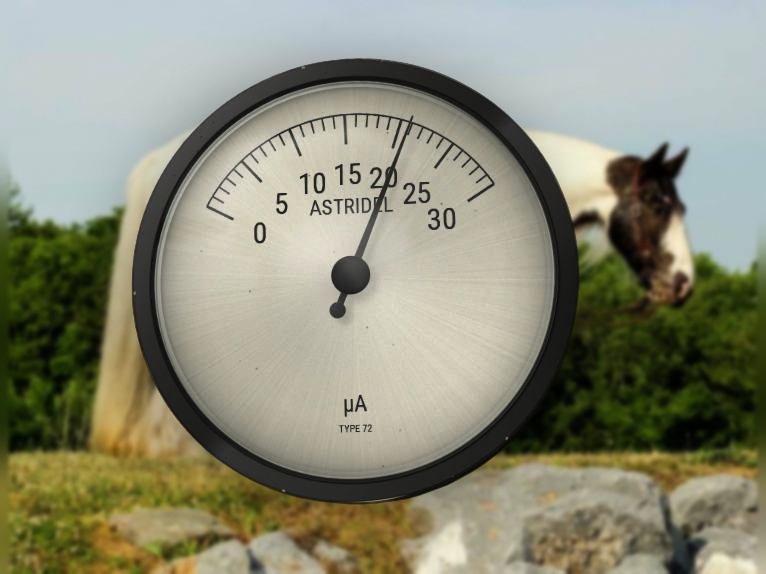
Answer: 21
